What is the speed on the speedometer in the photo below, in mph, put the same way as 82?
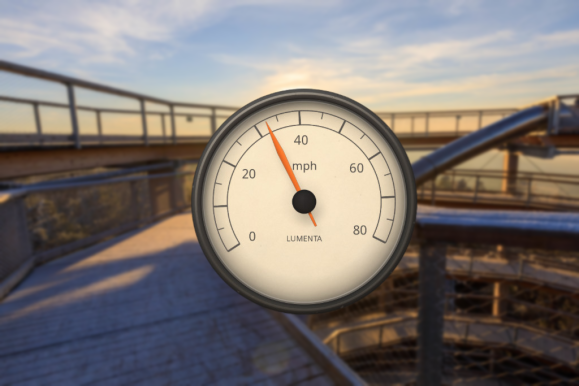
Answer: 32.5
